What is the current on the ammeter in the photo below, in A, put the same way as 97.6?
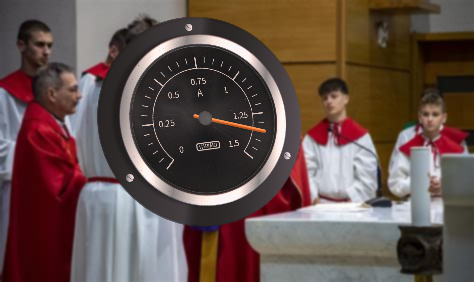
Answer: 1.35
